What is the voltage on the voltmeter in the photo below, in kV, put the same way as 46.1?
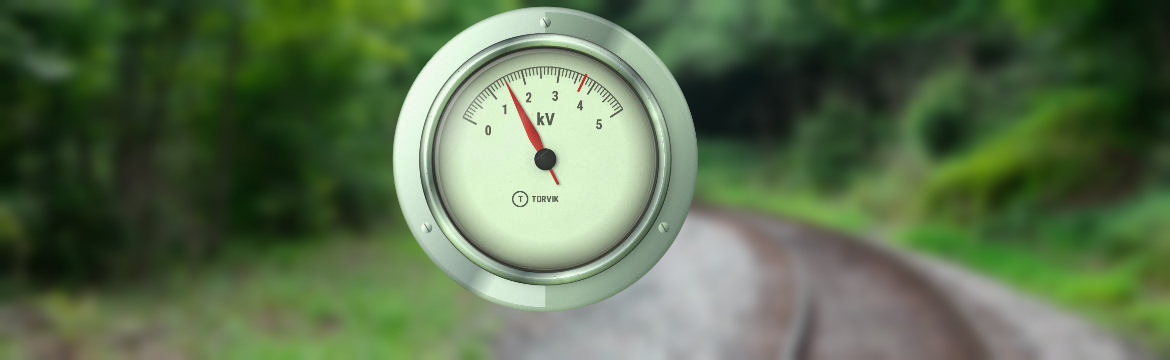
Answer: 1.5
